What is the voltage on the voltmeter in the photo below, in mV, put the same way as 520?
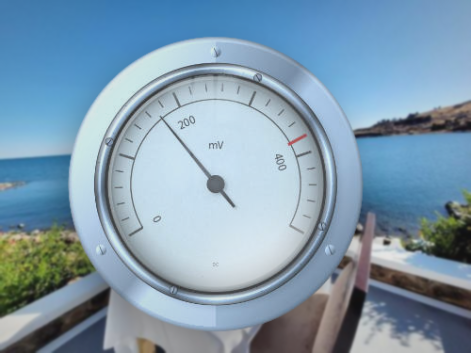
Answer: 170
